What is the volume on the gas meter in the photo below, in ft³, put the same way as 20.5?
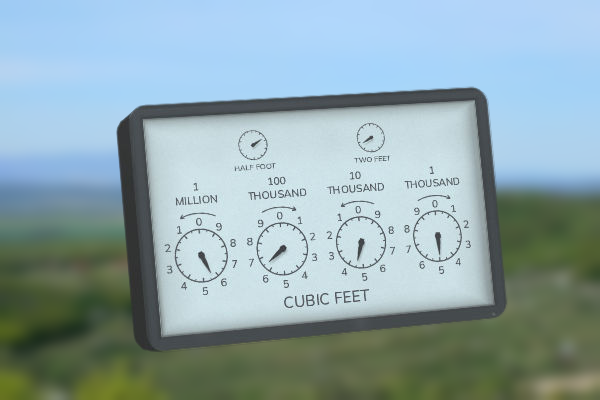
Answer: 564500
